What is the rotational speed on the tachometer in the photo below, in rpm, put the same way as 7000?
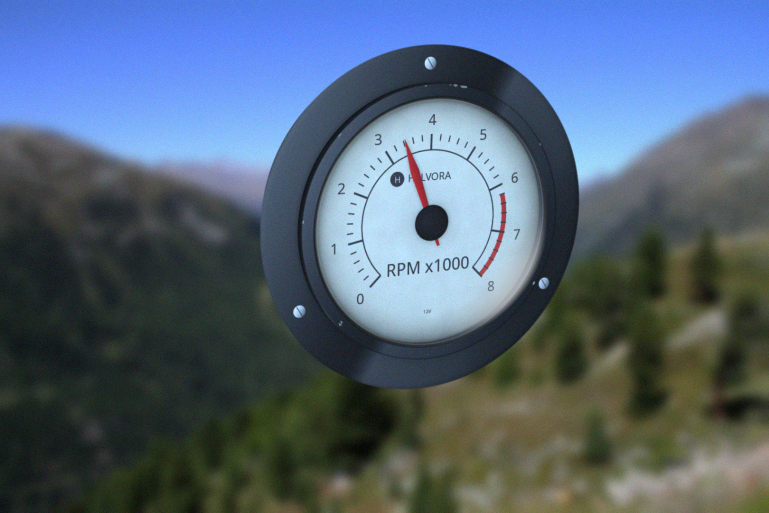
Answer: 3400
